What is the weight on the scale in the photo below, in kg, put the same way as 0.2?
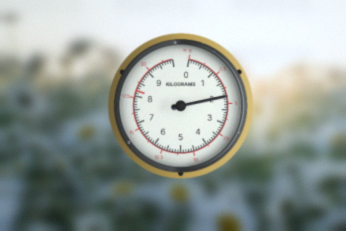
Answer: 2
